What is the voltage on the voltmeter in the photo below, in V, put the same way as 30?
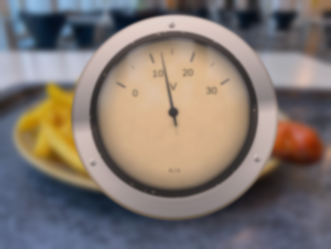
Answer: 12.5
